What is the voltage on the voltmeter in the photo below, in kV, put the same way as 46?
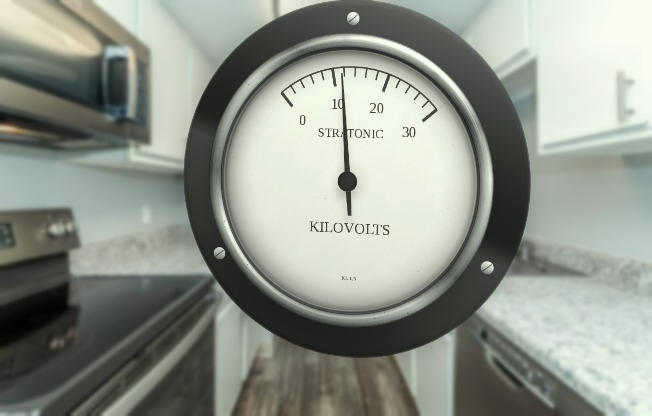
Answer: 12
